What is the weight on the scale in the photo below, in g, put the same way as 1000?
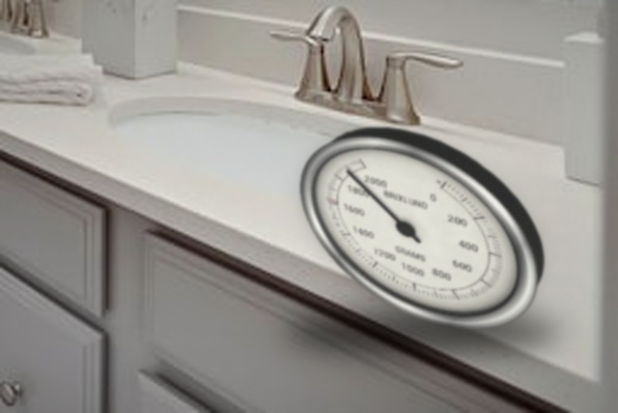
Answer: 1900
